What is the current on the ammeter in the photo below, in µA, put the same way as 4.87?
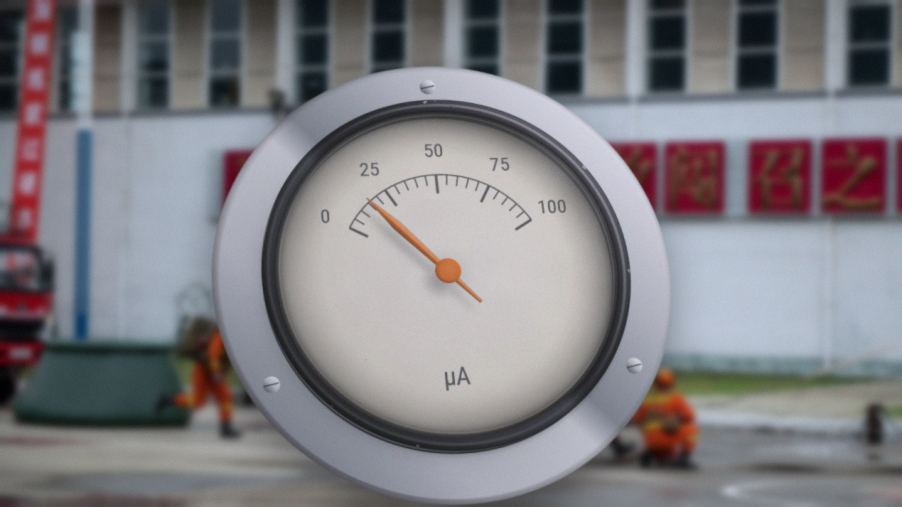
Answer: 15
